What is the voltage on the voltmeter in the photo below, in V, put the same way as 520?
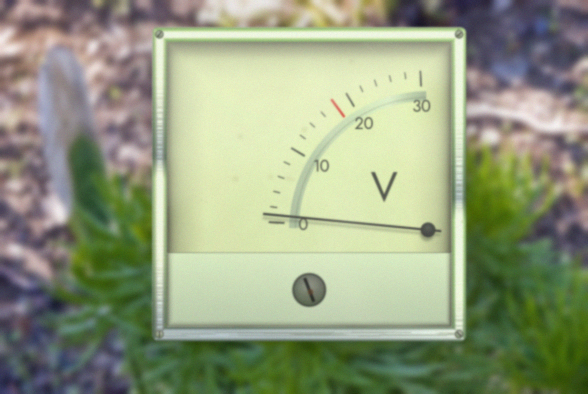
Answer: 1
